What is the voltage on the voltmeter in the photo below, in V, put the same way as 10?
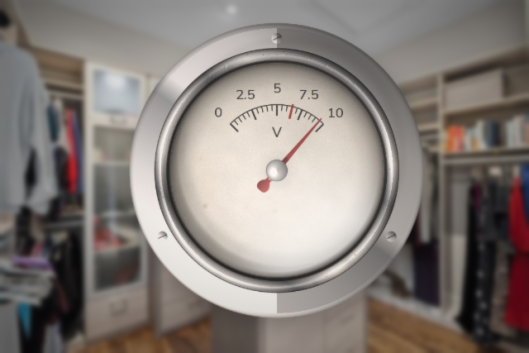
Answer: 9.5
